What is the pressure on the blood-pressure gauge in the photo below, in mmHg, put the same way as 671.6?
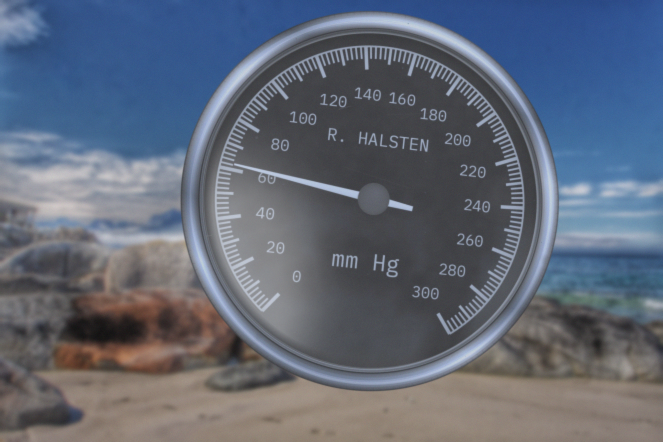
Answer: 62
